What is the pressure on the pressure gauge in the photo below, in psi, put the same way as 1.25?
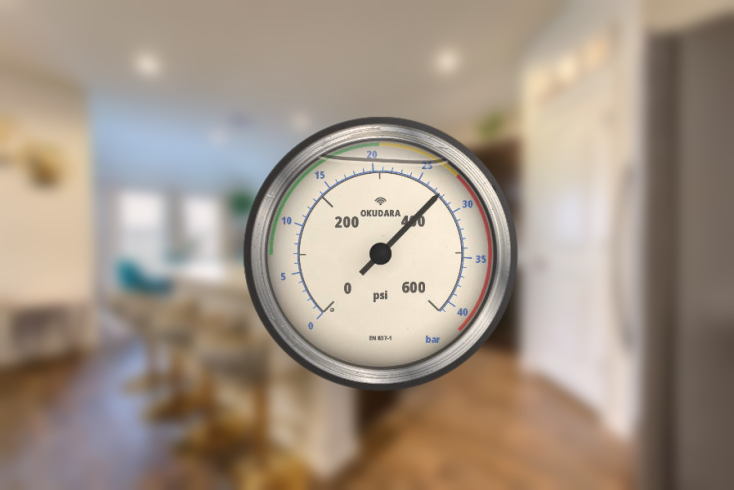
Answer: 400
